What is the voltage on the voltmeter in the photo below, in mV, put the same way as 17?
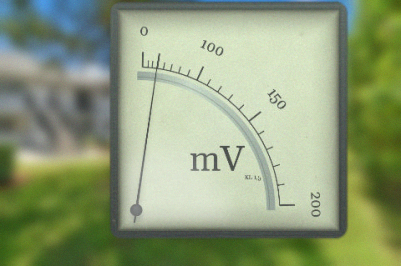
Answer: 50
